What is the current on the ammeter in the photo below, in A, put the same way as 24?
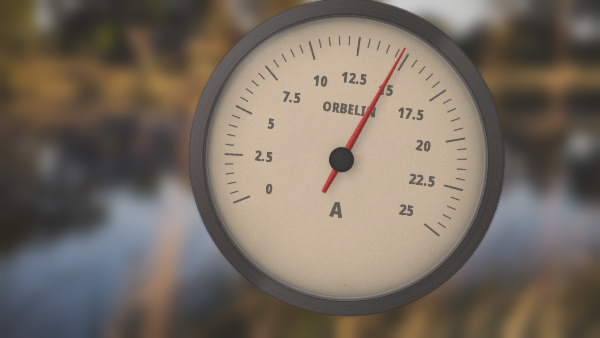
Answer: 14.75
